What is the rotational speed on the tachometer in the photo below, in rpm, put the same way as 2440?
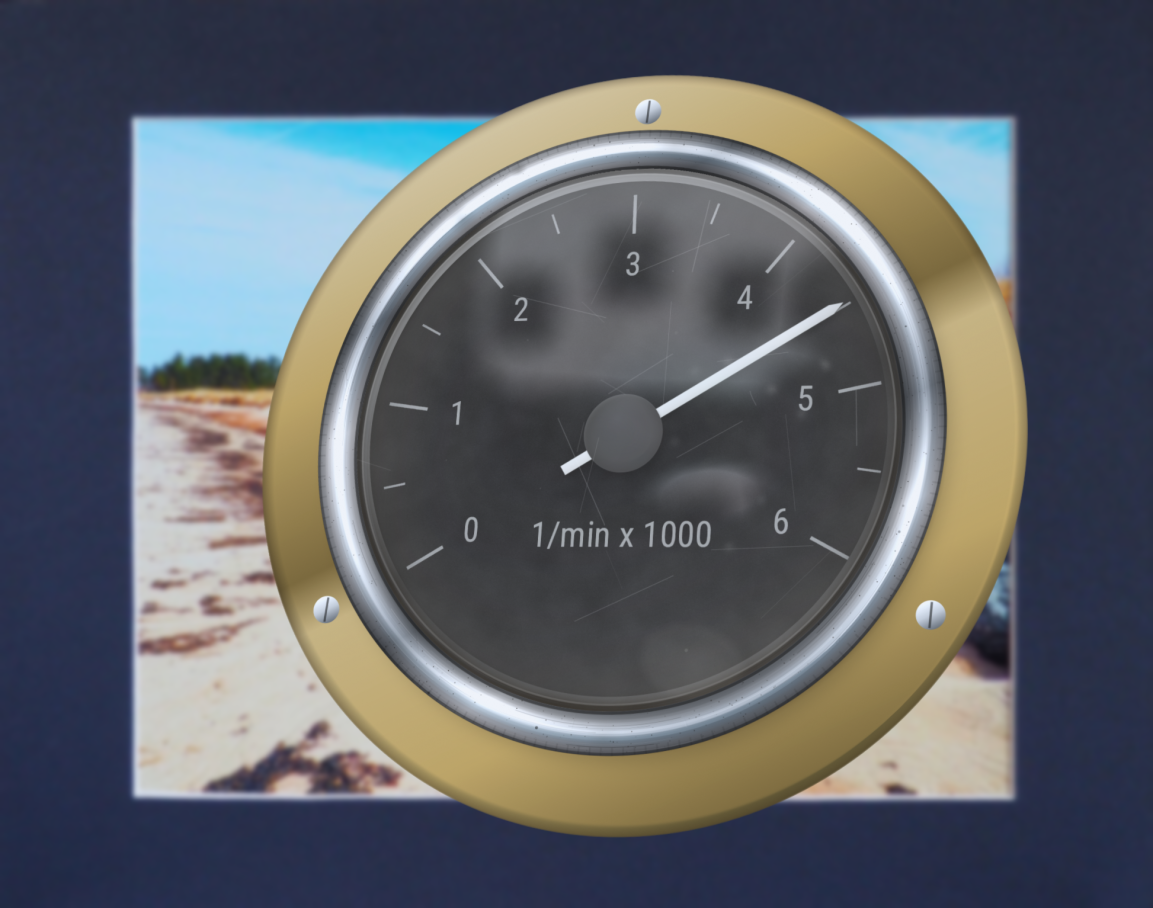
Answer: 4500
